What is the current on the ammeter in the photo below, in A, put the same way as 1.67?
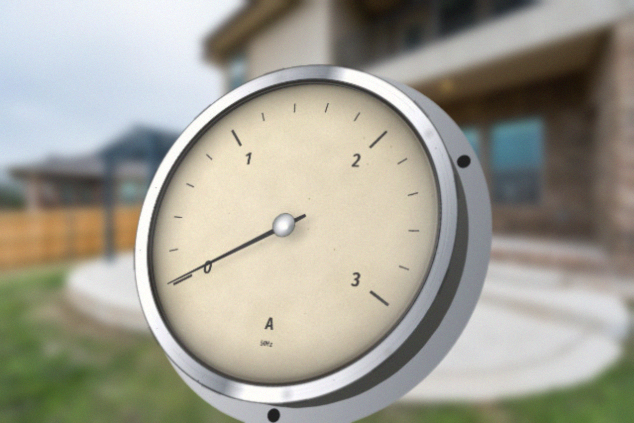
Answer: 0
